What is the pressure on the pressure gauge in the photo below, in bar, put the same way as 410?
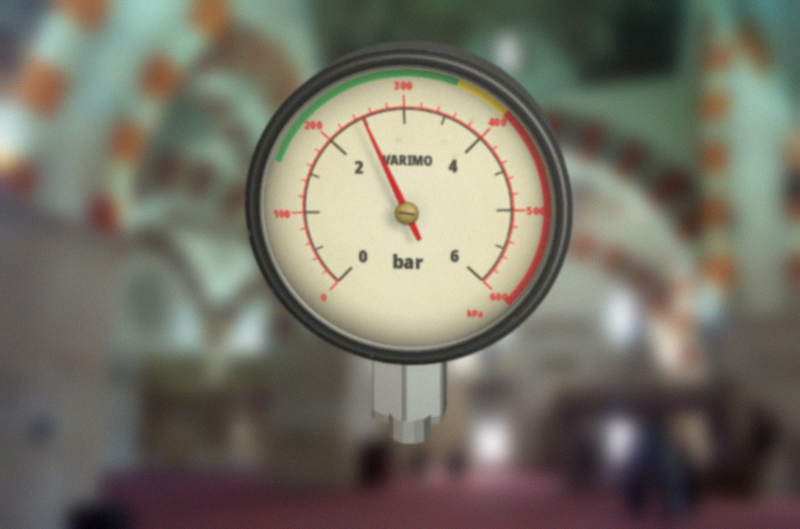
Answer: 2.5
